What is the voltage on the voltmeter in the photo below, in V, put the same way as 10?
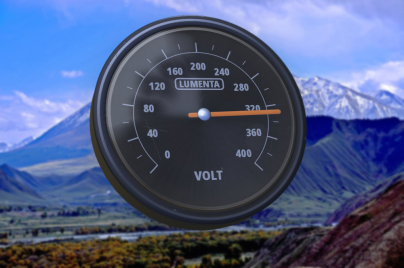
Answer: 330
